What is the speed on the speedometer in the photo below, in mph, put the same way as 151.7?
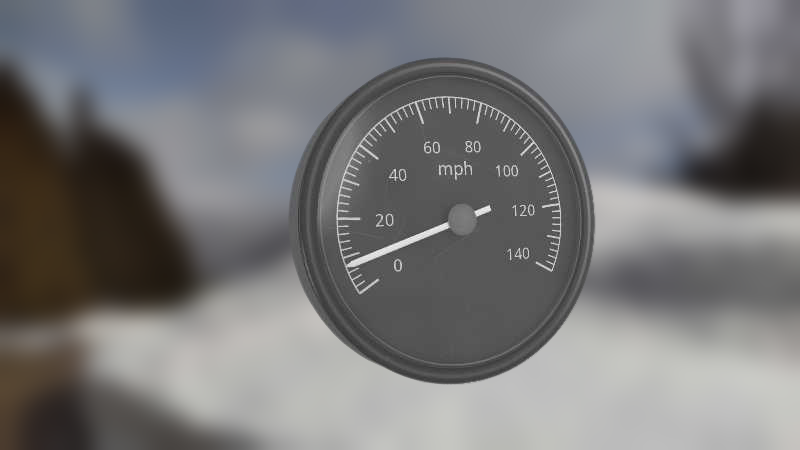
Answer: 8
